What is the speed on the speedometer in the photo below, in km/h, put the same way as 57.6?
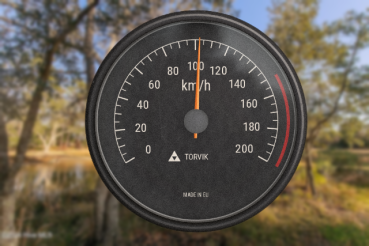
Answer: 102.5
